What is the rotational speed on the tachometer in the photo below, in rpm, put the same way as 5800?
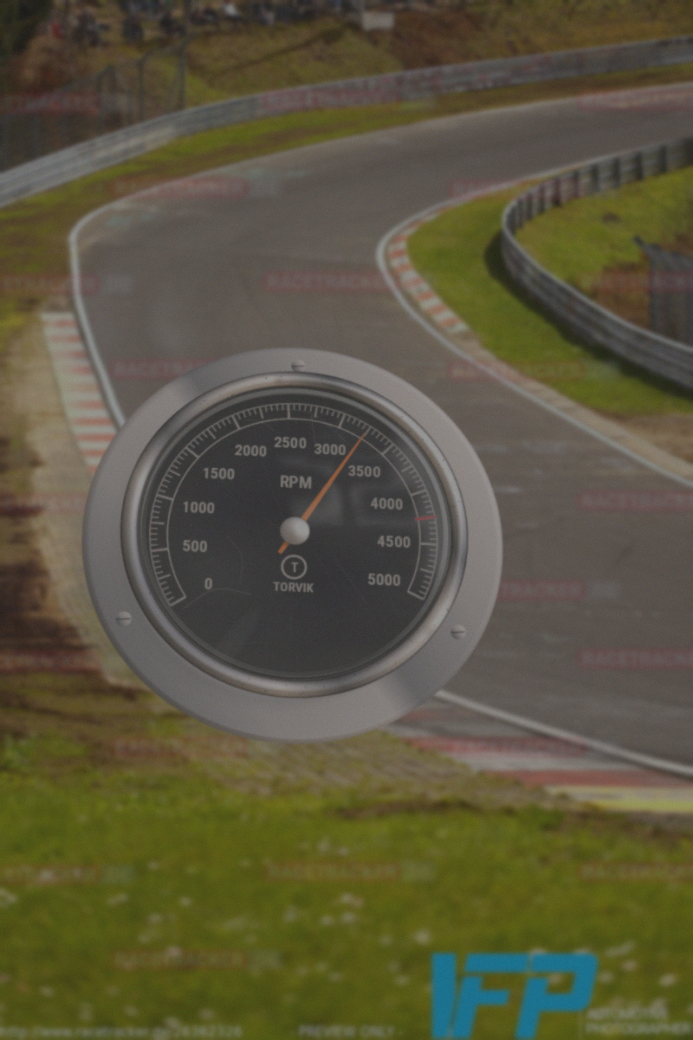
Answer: 3250
